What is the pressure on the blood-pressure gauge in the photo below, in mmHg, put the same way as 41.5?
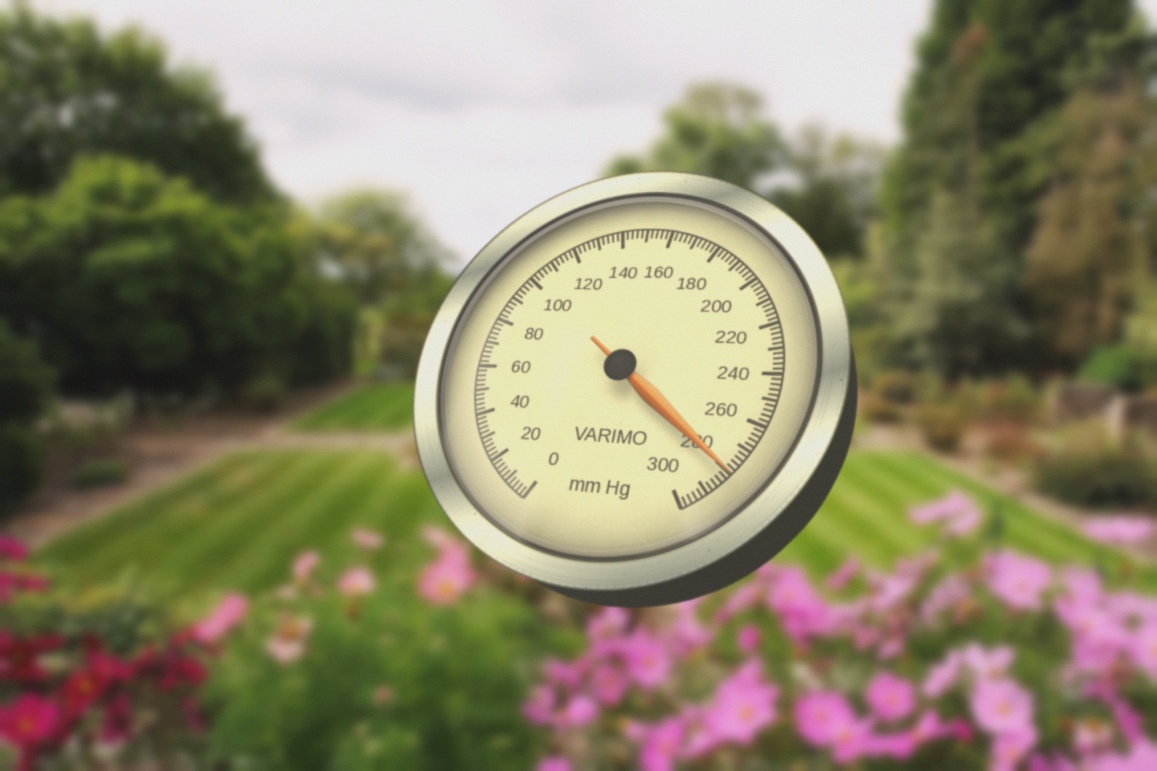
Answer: 280
